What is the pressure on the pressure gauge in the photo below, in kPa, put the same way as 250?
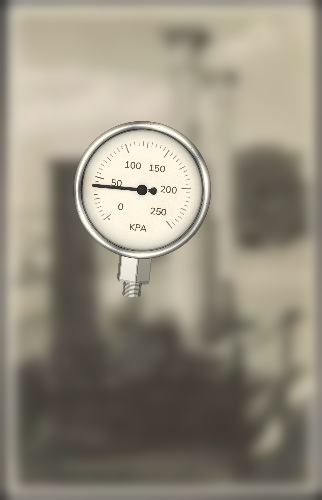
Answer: 40
